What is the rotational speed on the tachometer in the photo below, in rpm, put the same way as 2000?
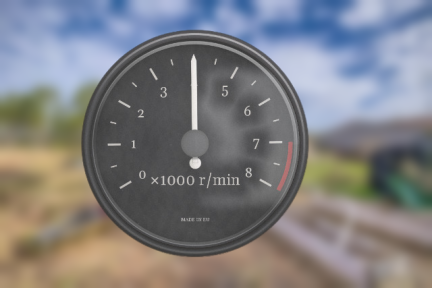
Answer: 4000
